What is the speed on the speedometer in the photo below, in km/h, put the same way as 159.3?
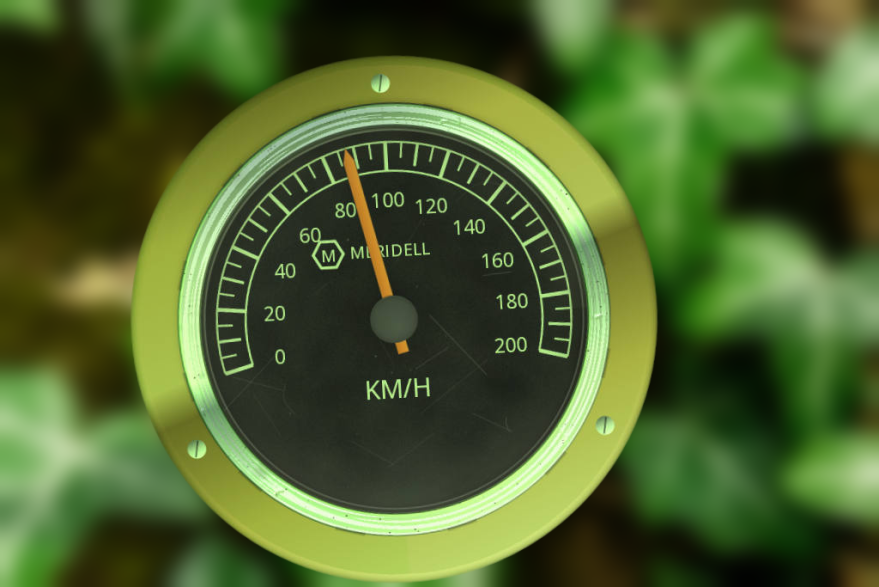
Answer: 87.5
